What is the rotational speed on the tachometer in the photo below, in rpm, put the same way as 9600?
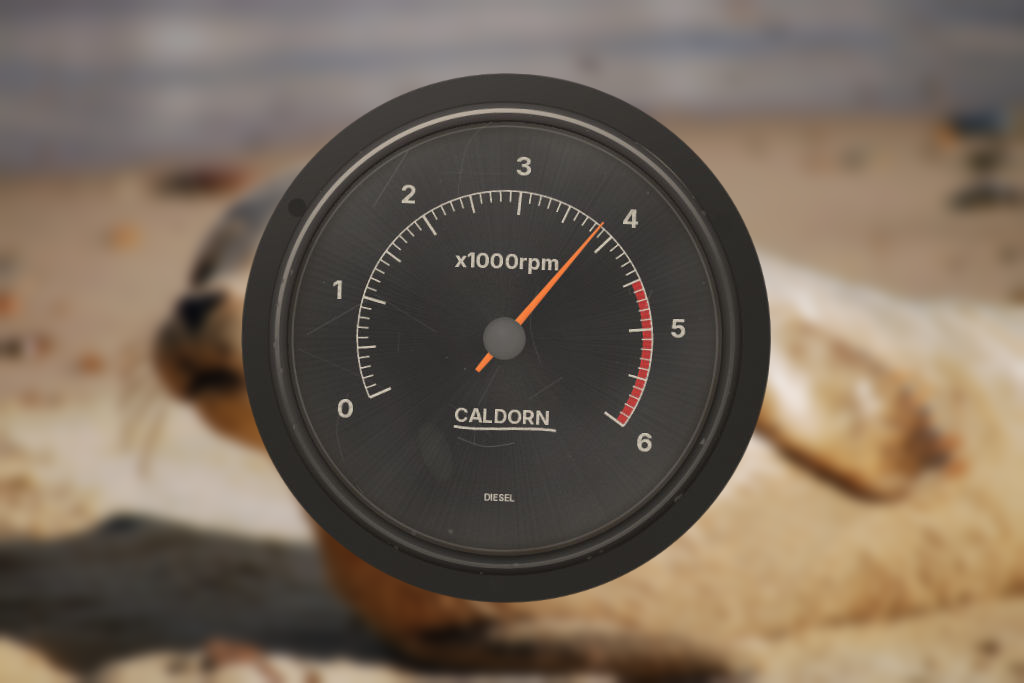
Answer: 3850
